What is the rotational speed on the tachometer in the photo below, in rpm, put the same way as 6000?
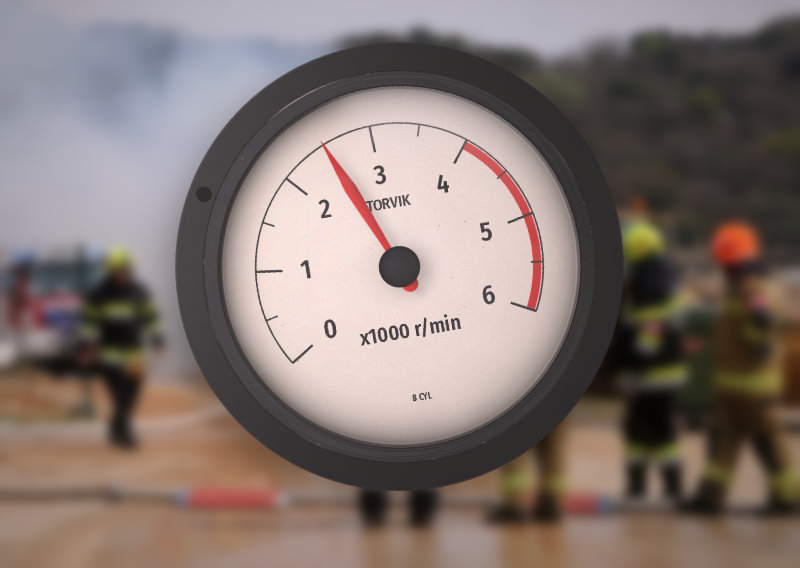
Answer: 2500
